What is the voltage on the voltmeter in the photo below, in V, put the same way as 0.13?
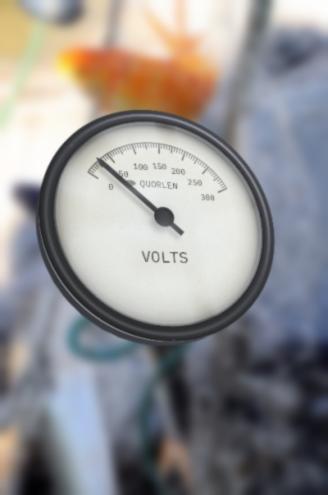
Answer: 25
